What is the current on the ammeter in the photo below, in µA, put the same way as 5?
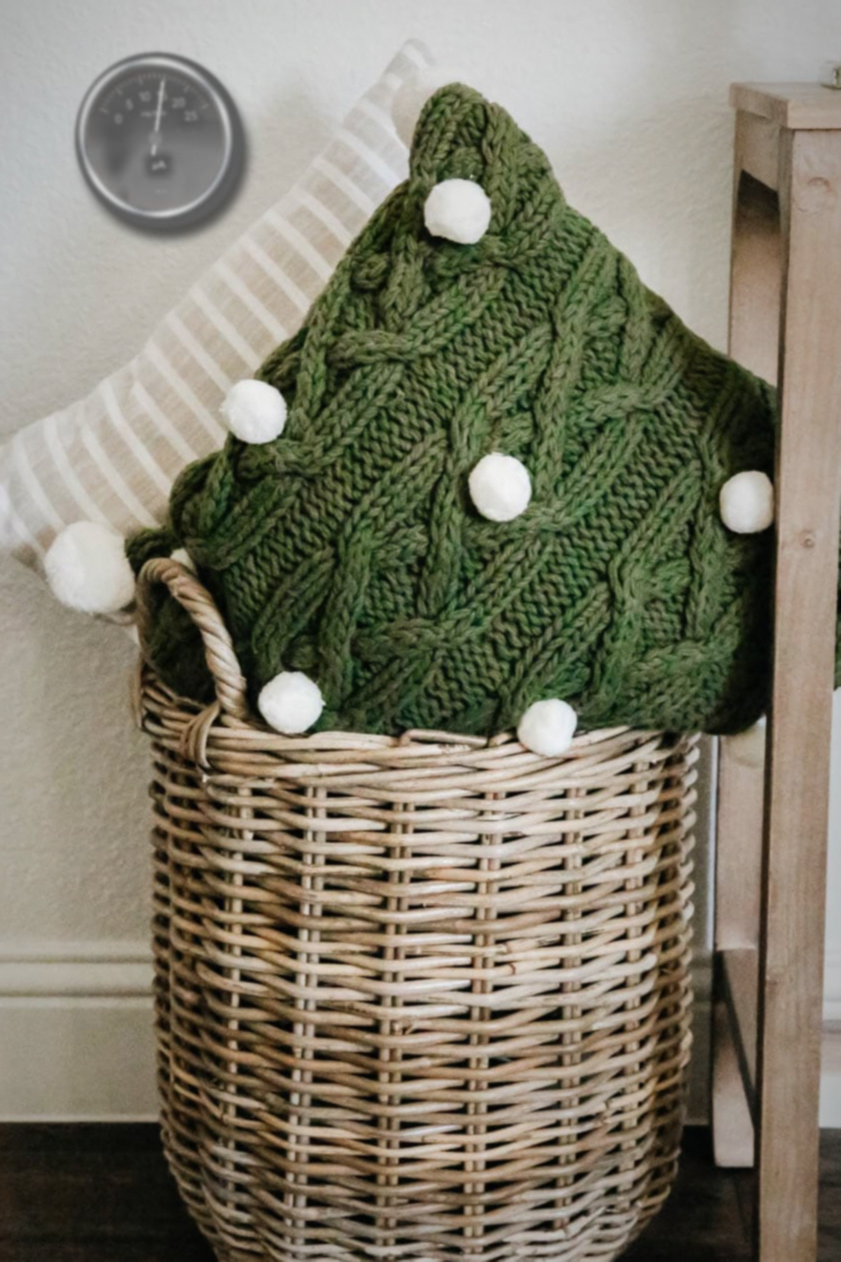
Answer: 15
